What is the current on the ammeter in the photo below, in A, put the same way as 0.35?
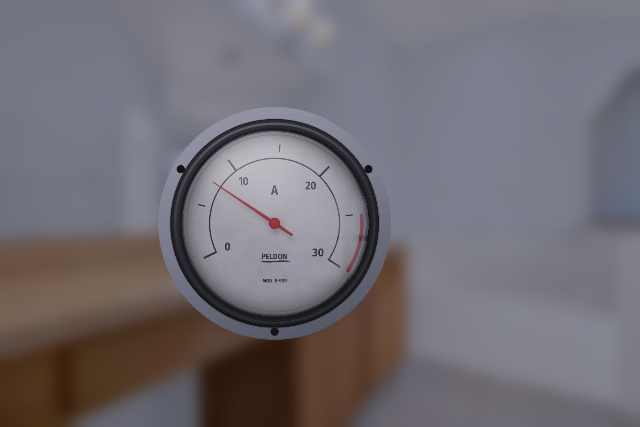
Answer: 7.5
